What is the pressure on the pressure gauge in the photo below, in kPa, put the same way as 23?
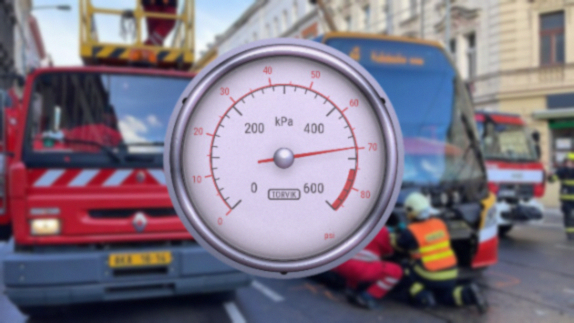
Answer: 480
